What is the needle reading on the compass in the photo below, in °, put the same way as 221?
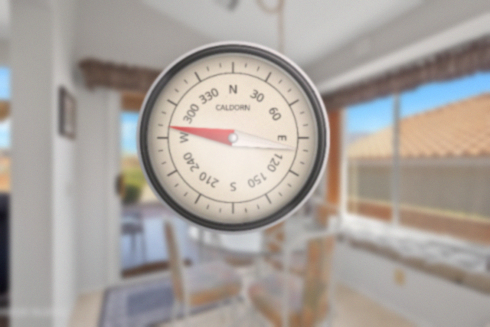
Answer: 280
